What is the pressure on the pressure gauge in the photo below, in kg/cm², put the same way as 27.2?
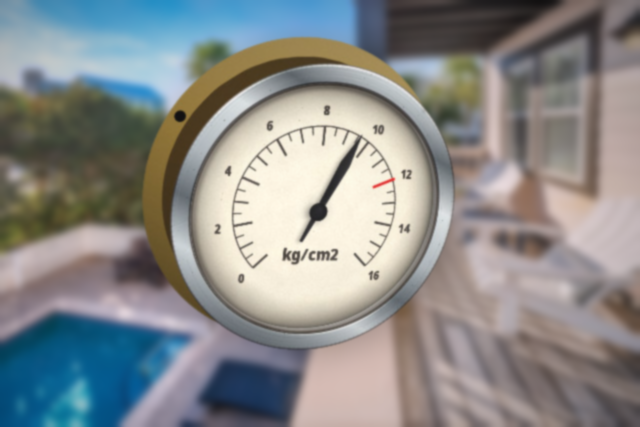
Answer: 9.5
